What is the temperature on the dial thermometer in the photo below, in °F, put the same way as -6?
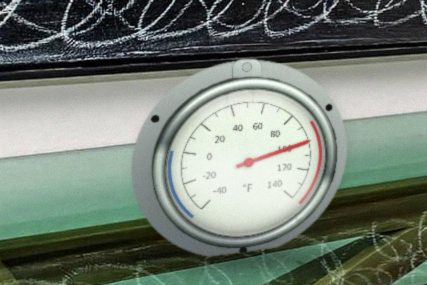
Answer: 100
